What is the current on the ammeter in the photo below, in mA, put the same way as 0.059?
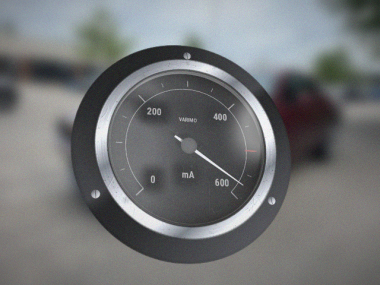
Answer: 575
